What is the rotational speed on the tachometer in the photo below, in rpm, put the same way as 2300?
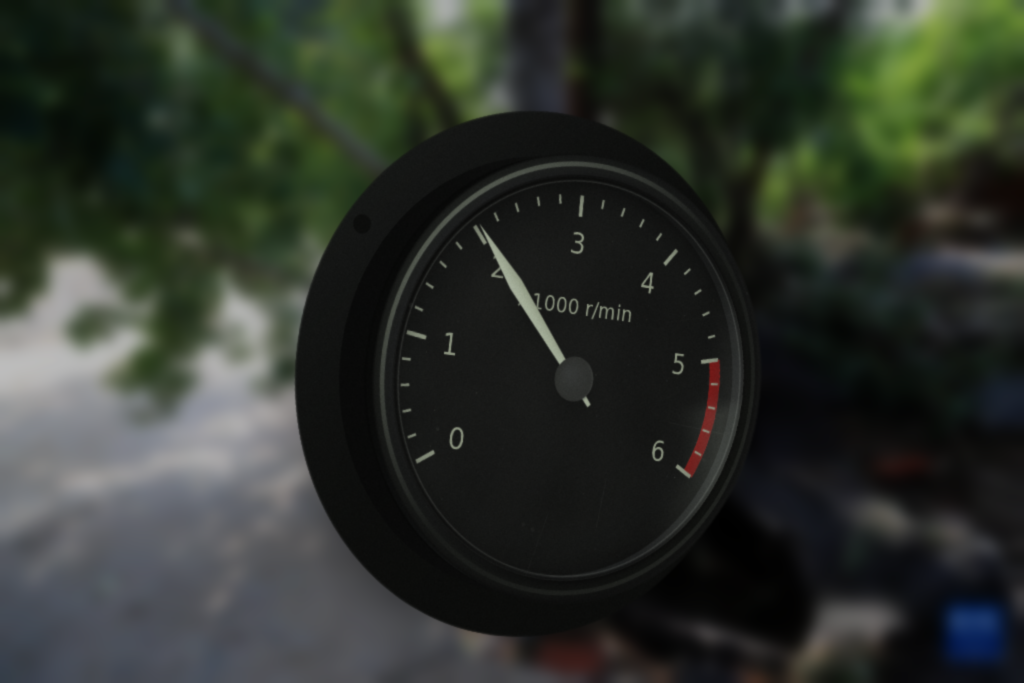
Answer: 2000
